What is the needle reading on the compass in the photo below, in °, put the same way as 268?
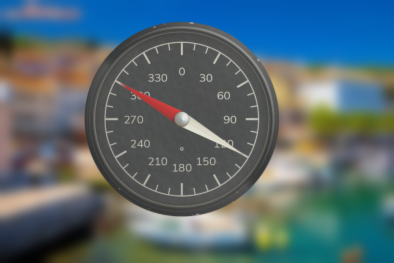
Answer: 300
